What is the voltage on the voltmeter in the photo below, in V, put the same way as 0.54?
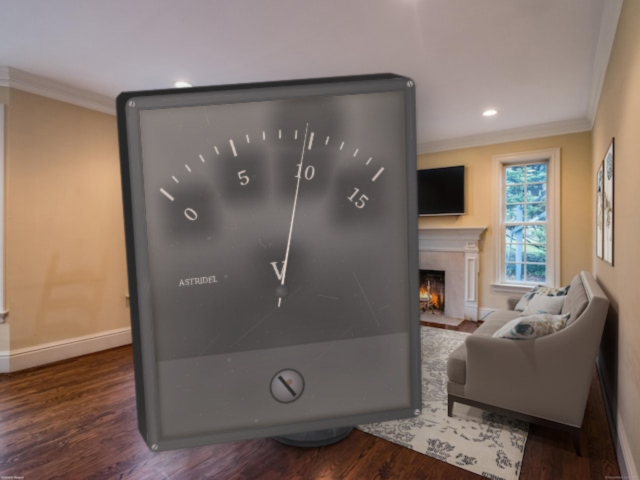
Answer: 9.5
